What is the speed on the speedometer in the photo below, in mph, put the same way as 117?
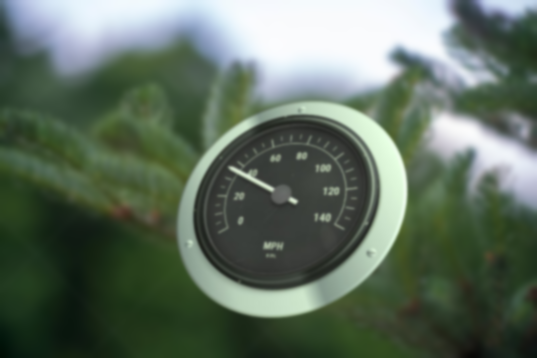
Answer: 35
